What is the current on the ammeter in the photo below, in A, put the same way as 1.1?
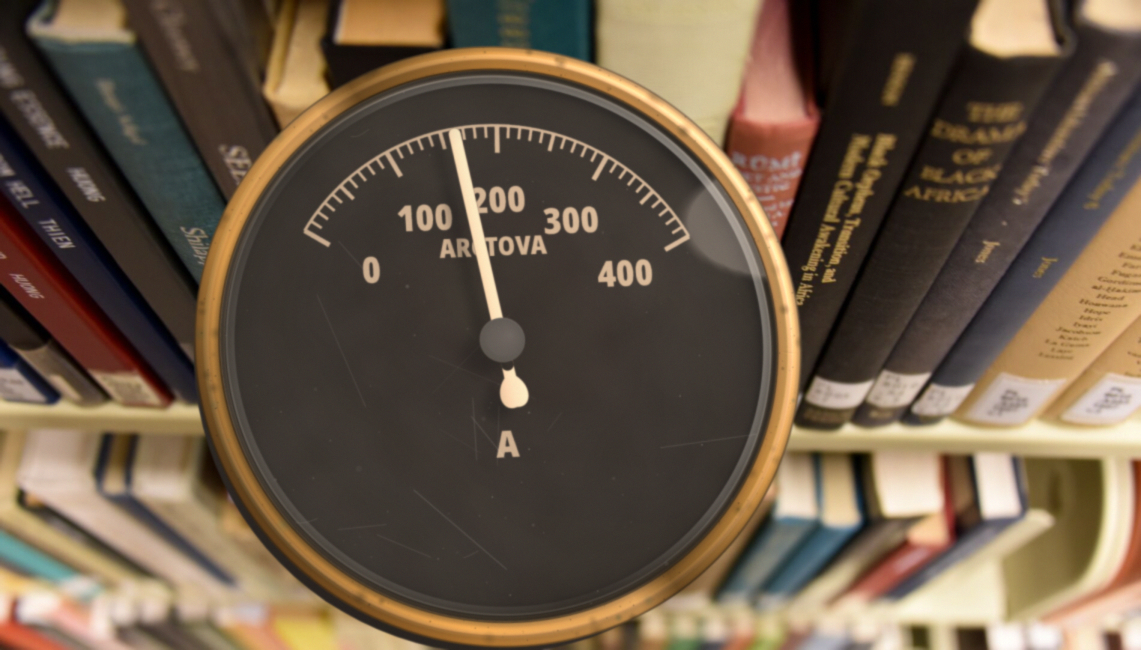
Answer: 160
